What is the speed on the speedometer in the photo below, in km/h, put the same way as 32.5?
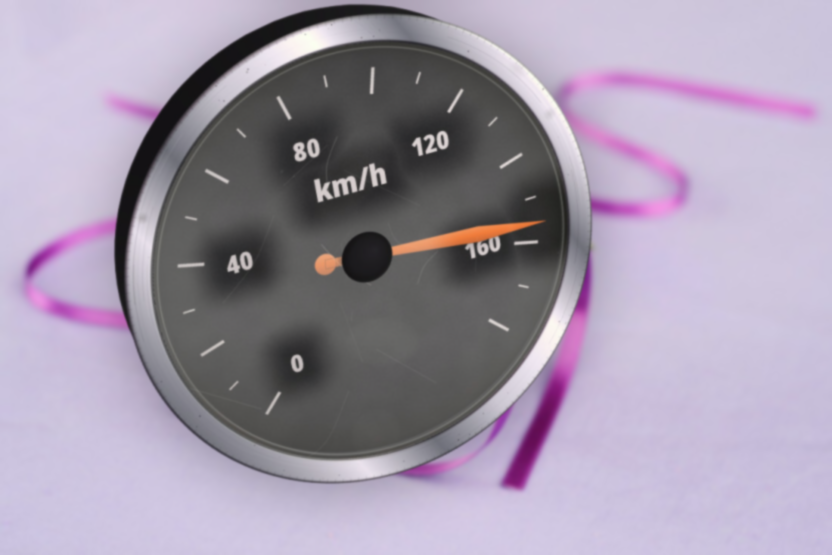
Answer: 155
